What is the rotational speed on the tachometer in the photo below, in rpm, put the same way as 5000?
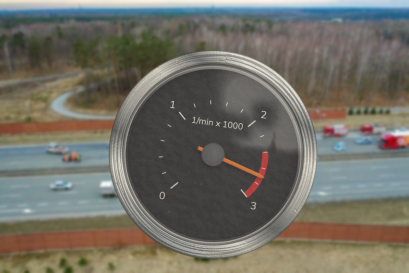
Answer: 2700
